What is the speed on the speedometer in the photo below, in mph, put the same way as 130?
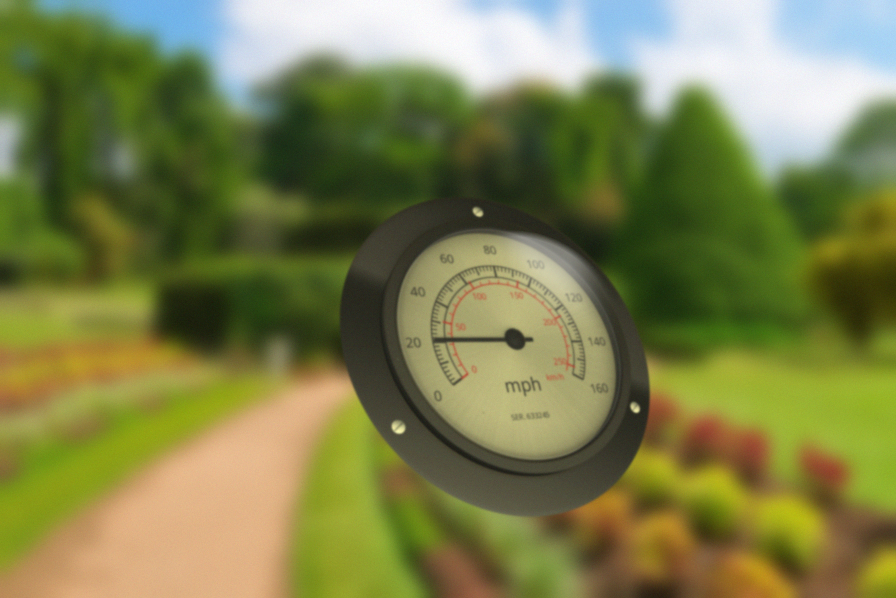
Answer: 20
